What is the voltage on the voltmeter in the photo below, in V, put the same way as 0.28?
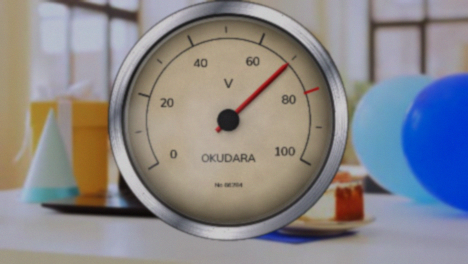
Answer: 70
